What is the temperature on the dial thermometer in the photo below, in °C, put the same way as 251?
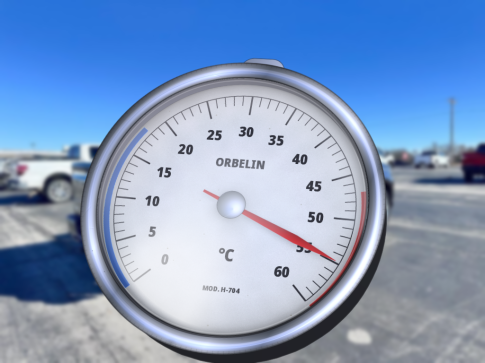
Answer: 55
